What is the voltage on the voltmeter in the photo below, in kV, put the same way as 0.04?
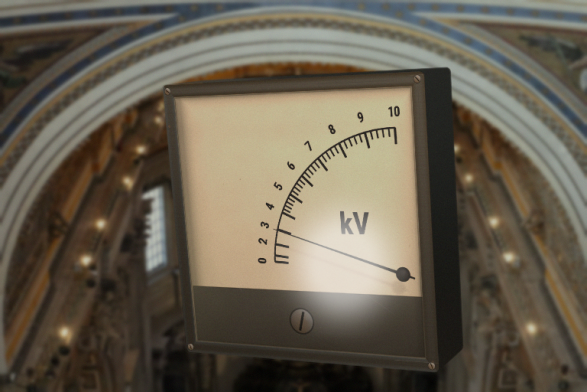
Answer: 3
